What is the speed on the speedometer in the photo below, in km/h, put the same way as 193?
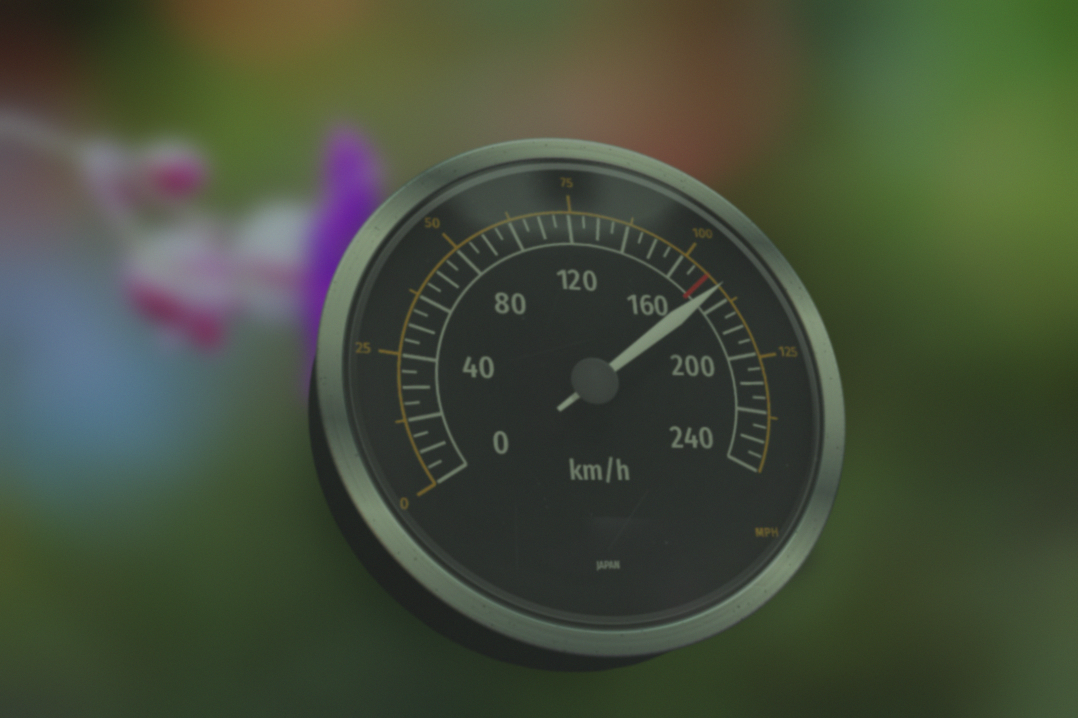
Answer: 175
